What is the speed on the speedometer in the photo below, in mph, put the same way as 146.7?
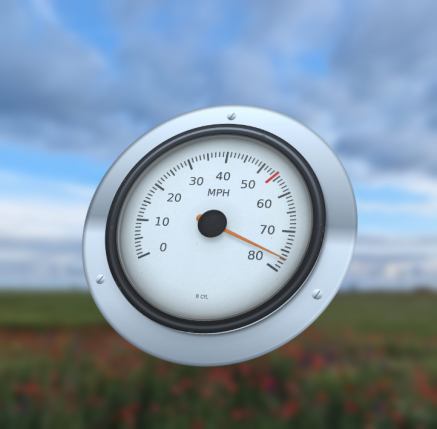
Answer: 77
